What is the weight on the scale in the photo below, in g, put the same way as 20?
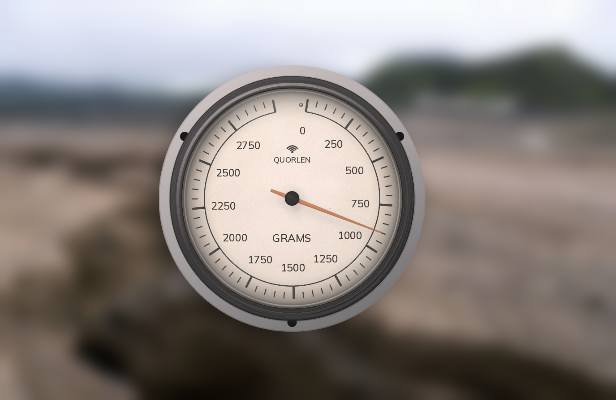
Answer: 900
